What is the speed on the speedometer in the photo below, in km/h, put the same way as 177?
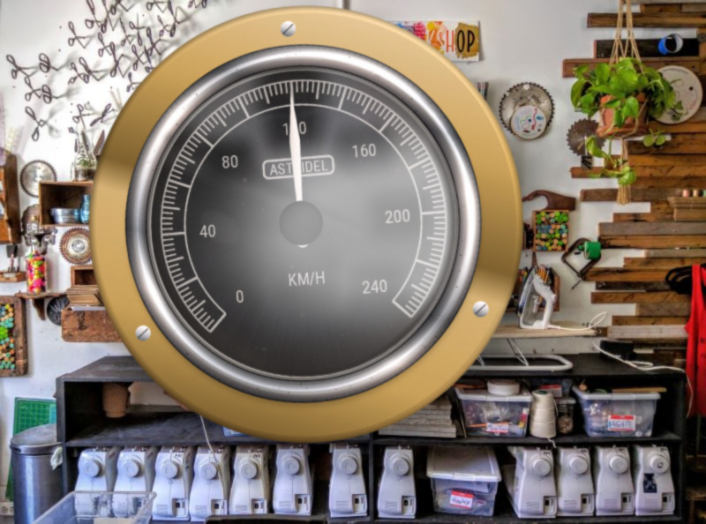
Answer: 120
